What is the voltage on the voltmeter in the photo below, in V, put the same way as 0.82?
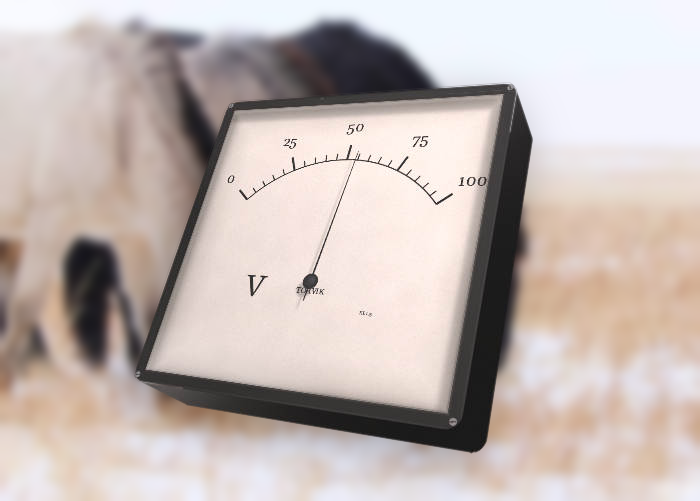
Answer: 55
